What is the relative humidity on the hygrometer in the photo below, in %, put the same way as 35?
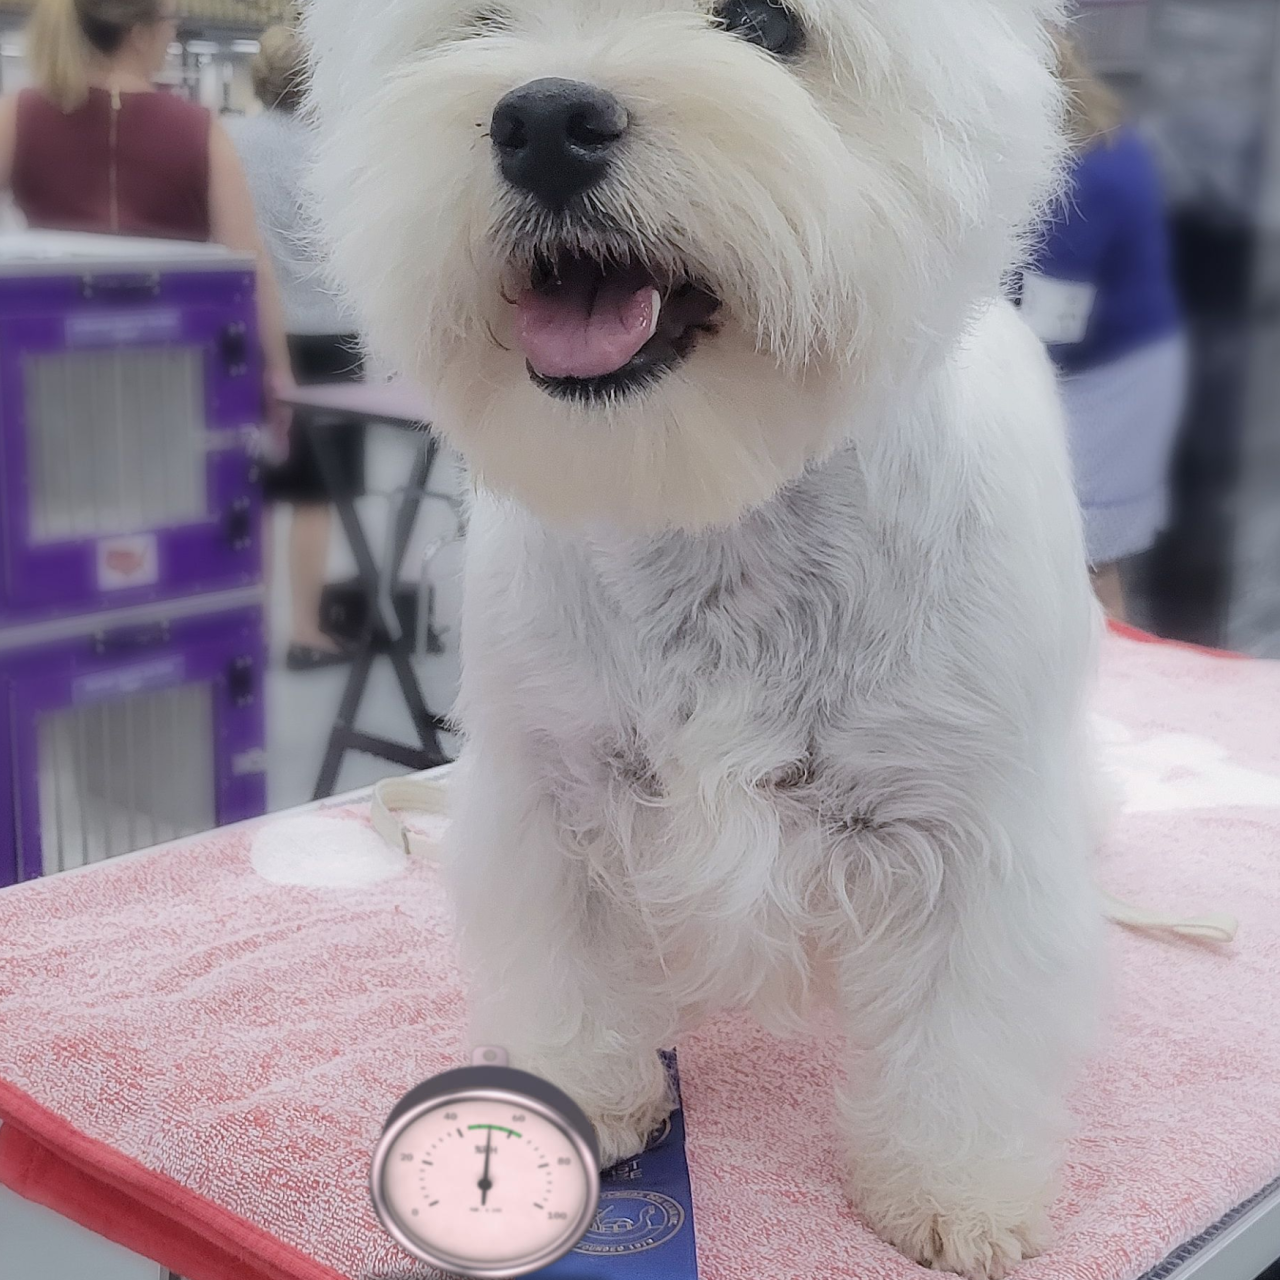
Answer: 52
